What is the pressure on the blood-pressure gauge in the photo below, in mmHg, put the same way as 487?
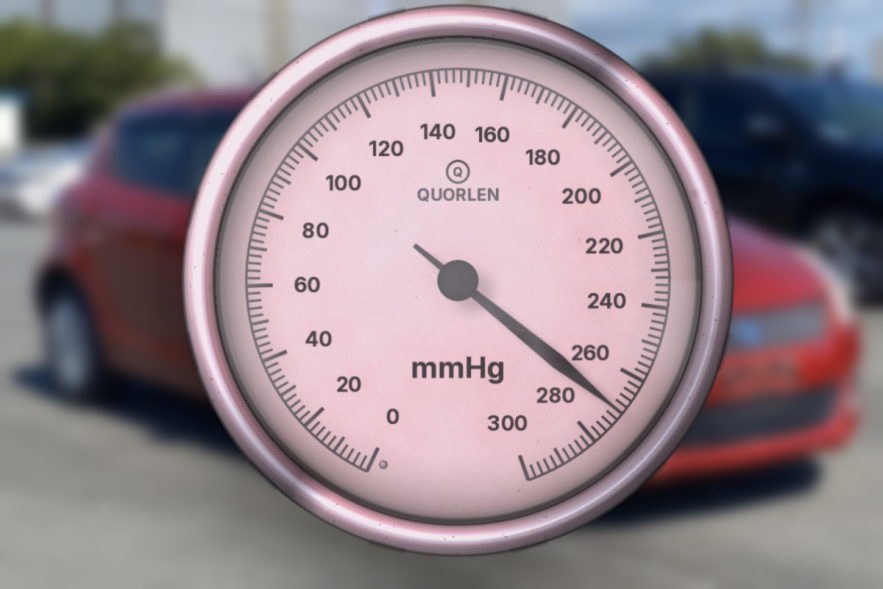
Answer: 270
